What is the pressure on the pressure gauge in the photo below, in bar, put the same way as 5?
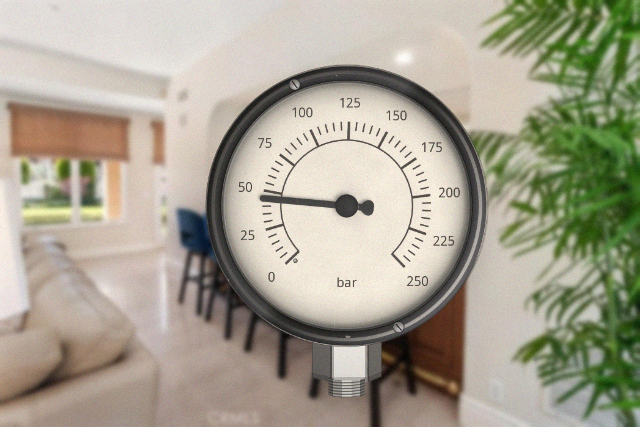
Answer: 45
